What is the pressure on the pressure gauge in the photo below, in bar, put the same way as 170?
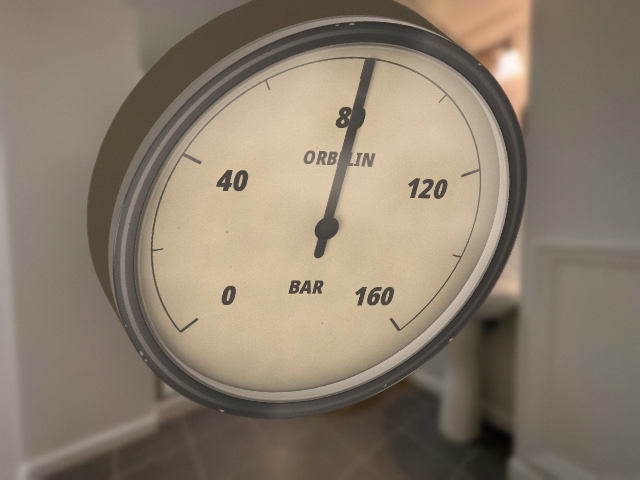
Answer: 80
